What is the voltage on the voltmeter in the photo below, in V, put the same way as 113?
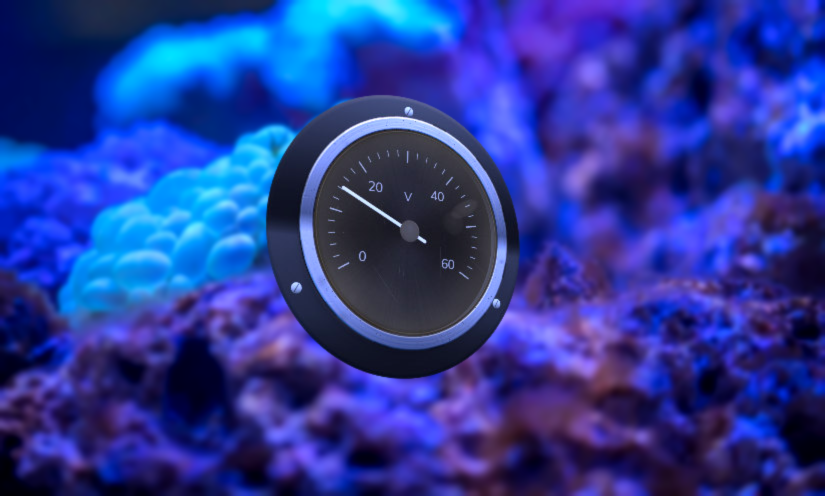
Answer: 14
